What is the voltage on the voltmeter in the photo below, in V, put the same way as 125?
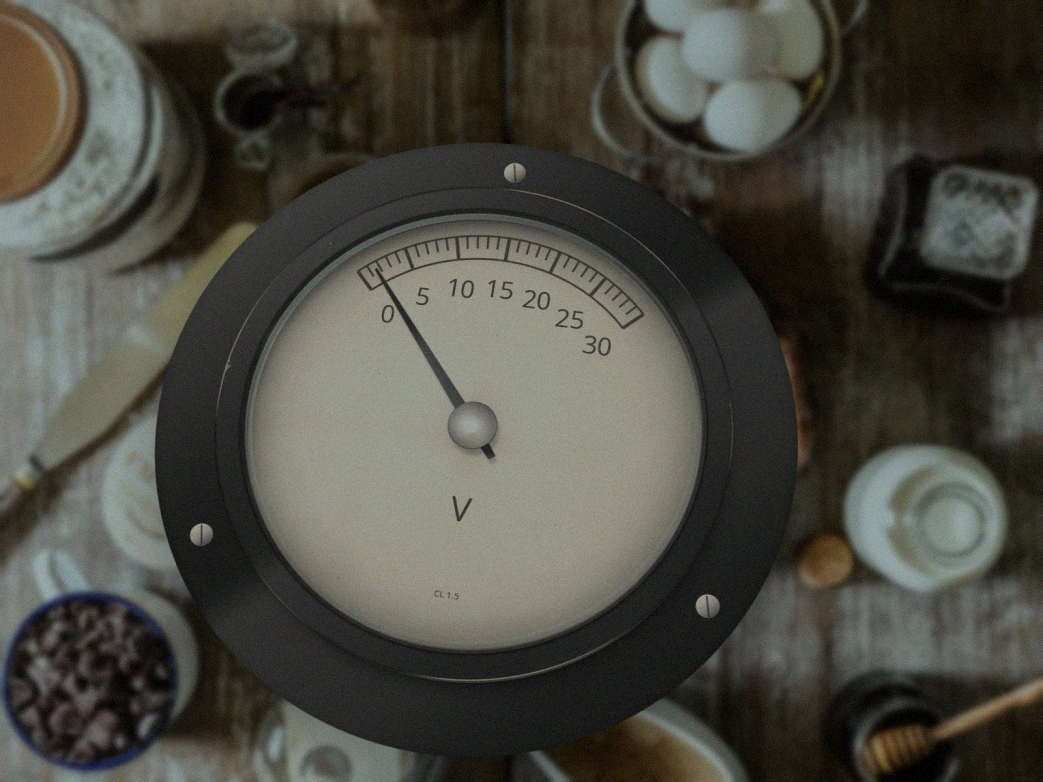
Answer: 1.5
